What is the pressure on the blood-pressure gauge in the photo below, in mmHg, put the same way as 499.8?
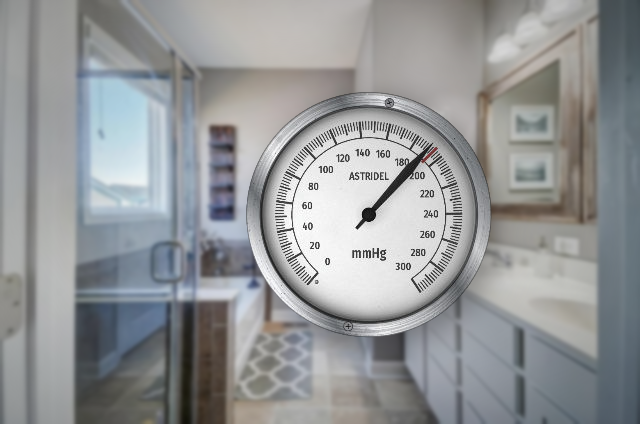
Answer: 190
